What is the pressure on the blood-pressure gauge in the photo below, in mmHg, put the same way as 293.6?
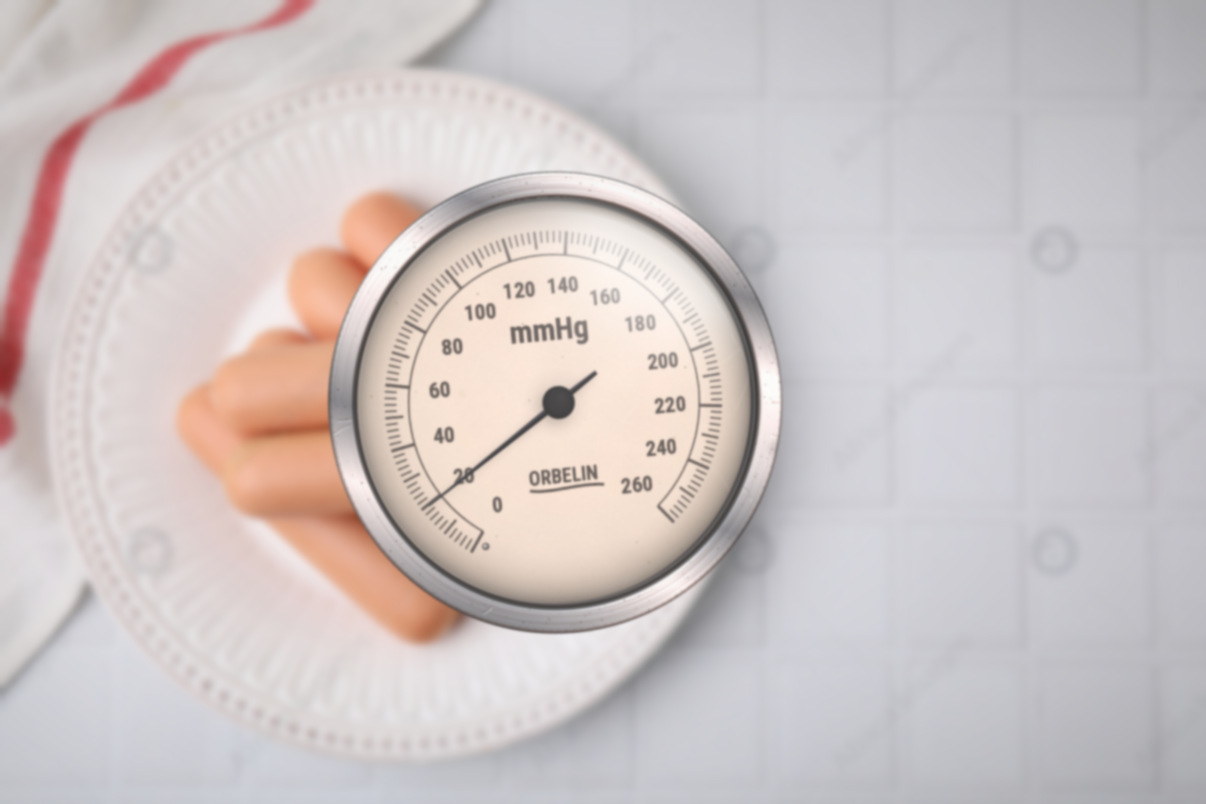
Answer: 20
